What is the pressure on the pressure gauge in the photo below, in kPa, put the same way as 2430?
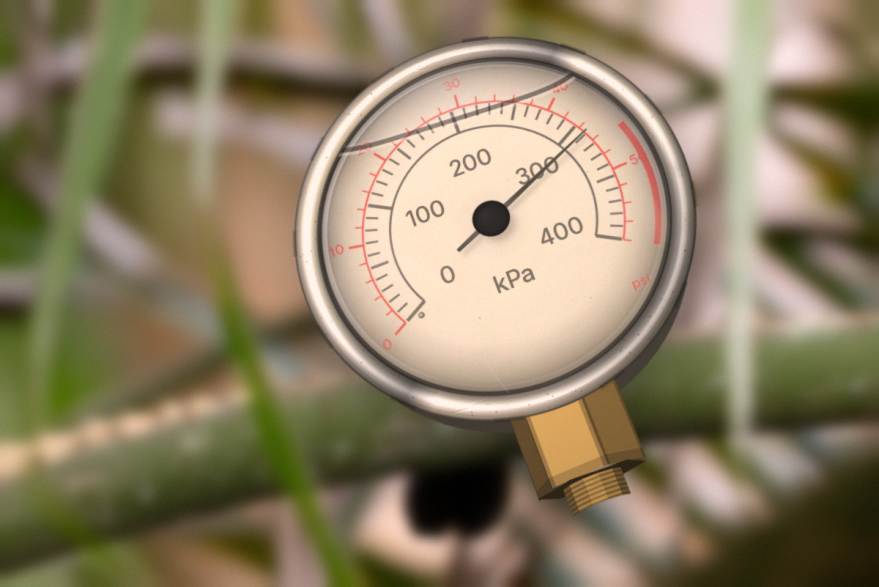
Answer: 310
